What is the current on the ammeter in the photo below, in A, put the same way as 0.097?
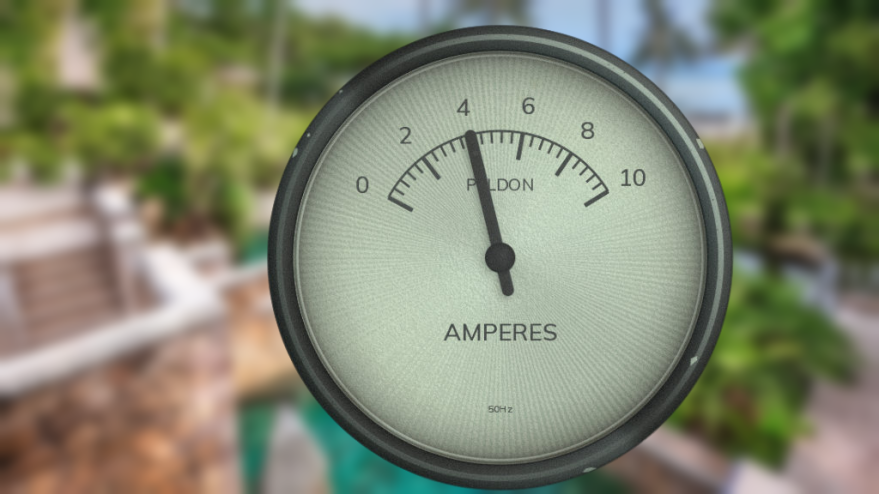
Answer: 4
